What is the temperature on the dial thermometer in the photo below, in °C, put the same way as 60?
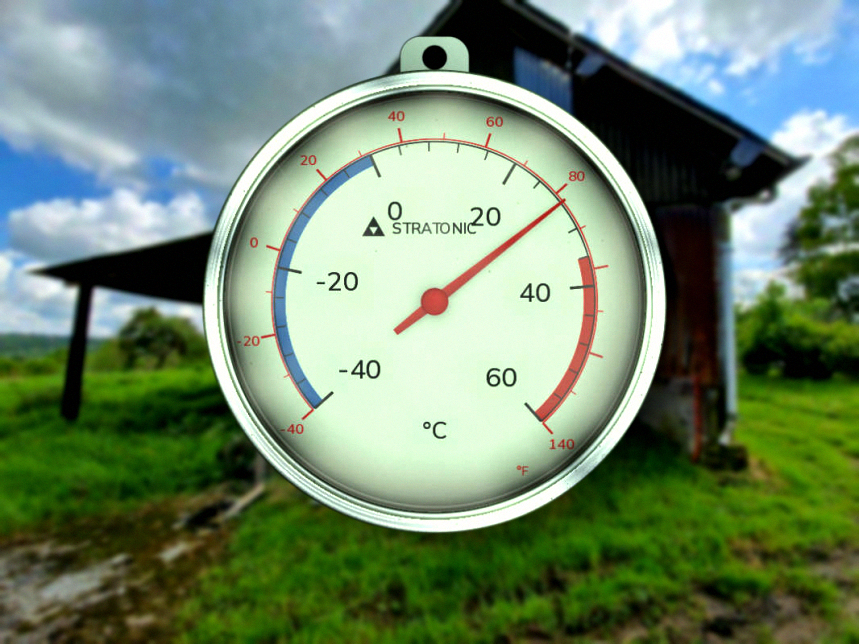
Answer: 28
